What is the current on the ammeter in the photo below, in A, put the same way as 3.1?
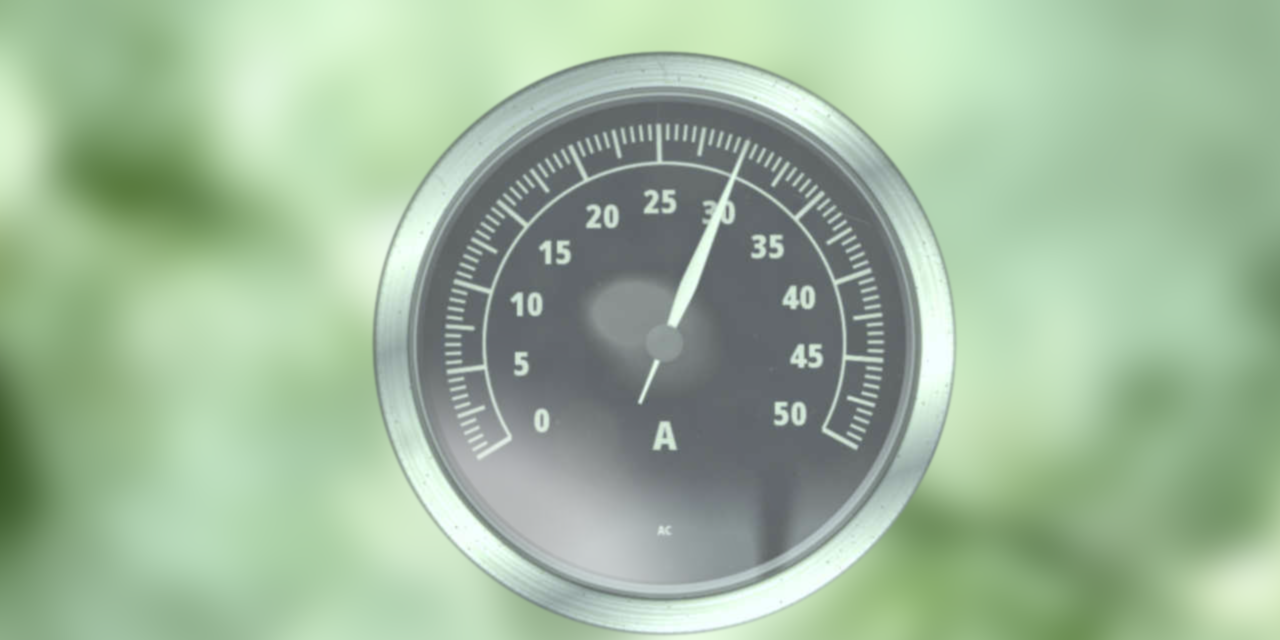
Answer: 30
